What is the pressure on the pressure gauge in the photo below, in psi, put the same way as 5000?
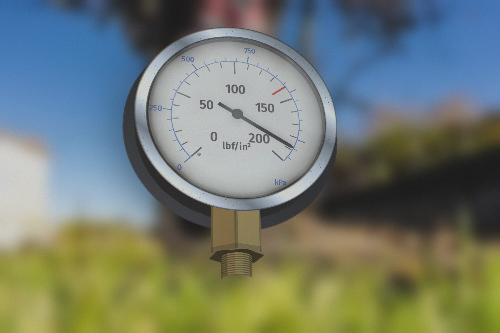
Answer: 190
